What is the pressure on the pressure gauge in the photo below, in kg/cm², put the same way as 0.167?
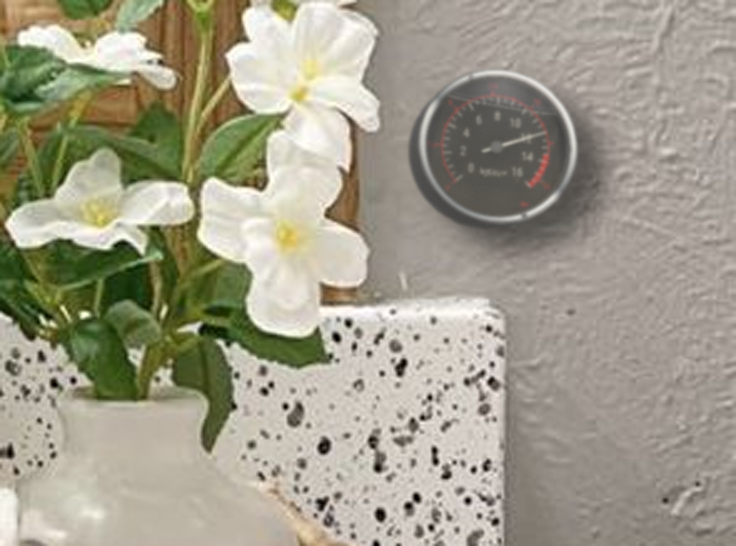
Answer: 12
